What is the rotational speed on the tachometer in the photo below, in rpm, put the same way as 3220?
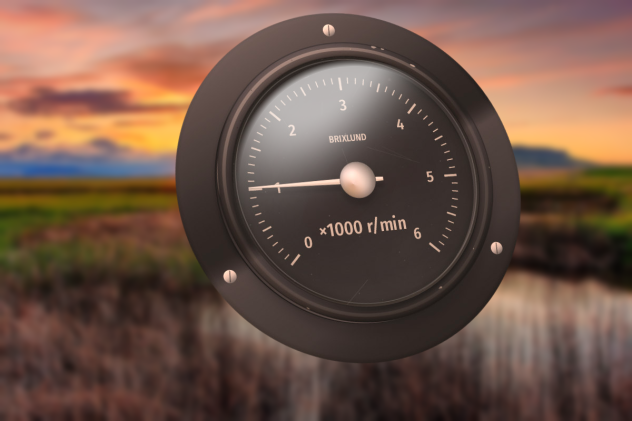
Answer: 1000
